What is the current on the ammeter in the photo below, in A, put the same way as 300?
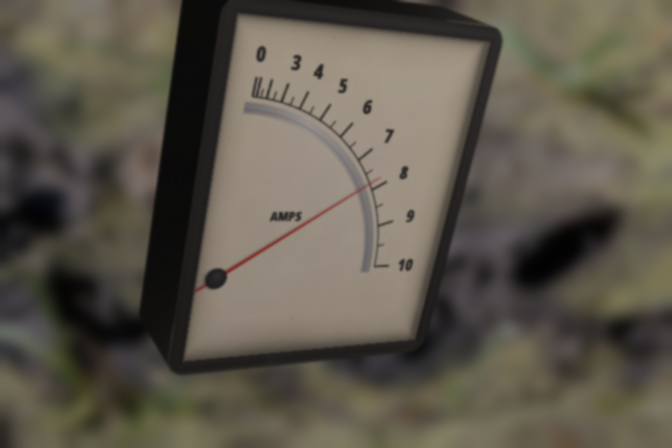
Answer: 7.75
